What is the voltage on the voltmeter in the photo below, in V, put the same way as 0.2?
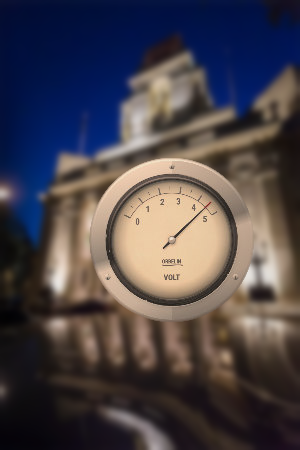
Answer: 4.5
